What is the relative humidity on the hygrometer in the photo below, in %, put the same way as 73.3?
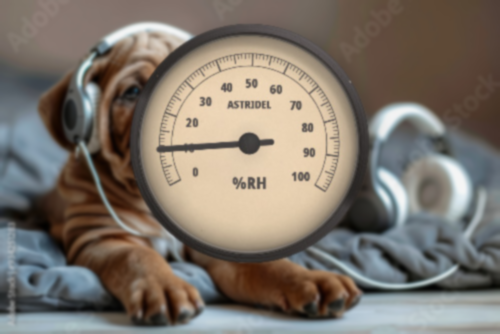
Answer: 10
